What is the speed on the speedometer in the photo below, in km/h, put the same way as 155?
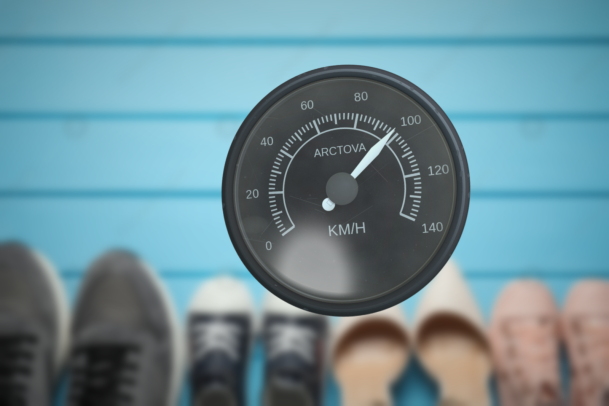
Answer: 98
